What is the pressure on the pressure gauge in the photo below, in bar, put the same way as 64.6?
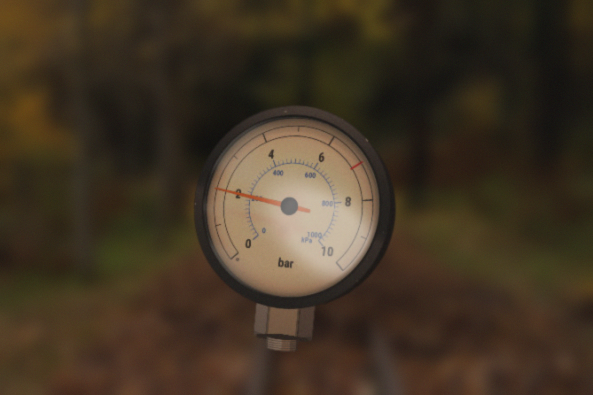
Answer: 2
